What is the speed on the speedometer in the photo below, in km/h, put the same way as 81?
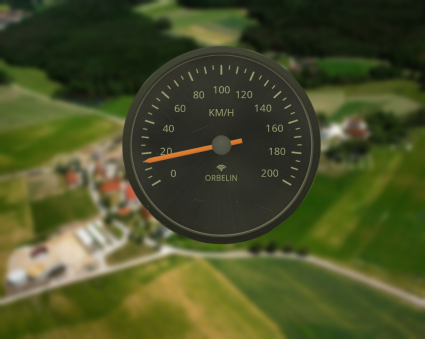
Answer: 15
